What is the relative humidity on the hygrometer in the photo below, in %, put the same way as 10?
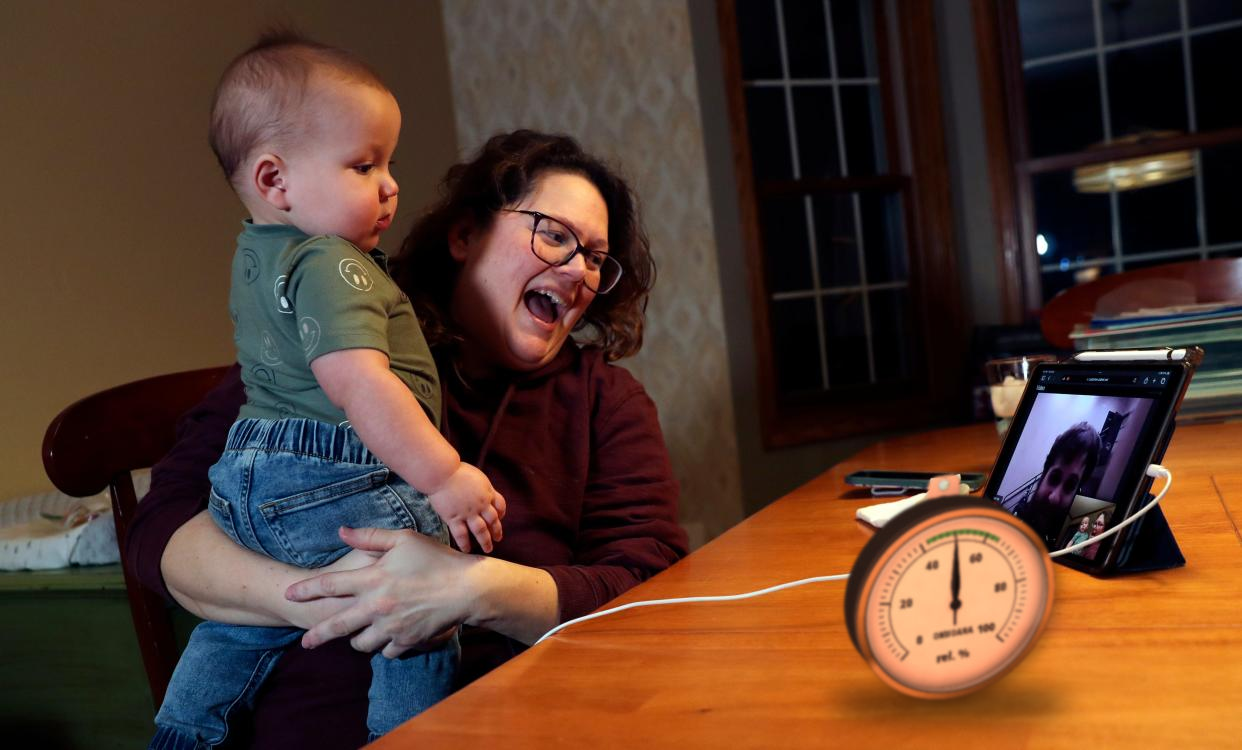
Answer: 50
